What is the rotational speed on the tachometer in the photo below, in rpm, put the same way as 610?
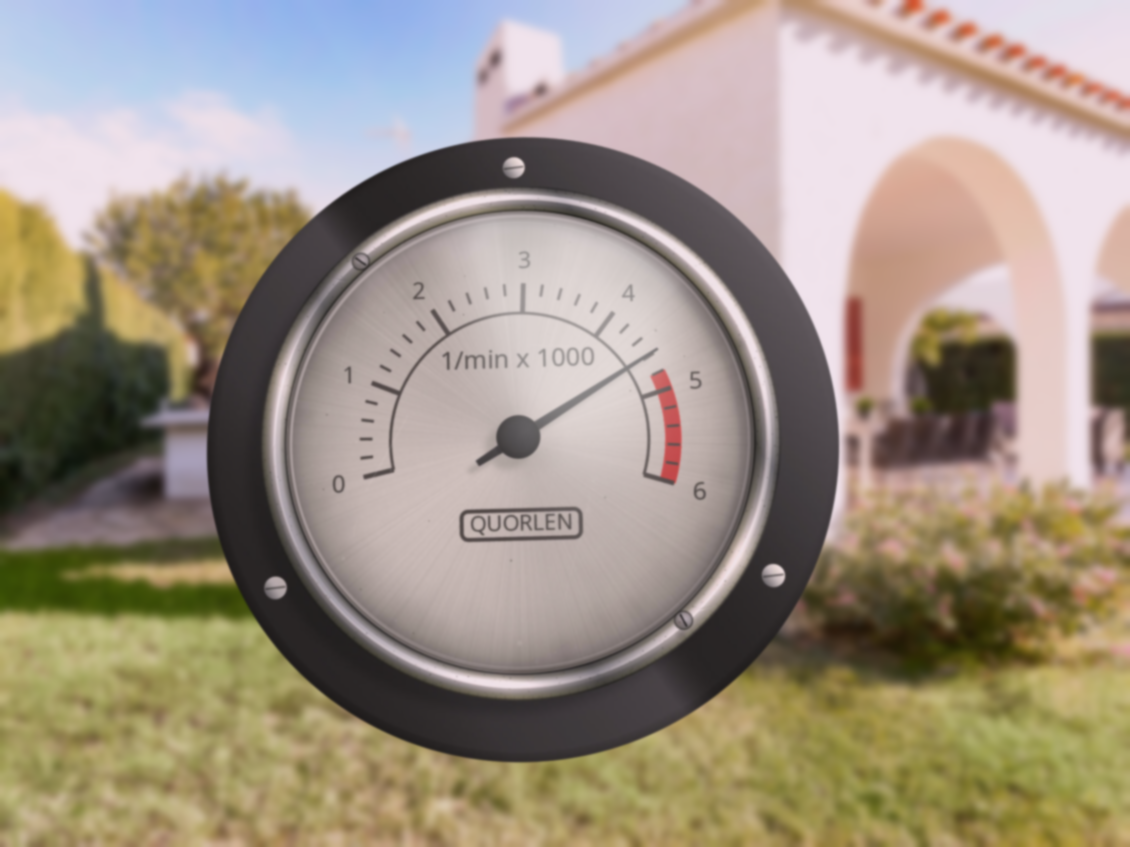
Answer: 4600
